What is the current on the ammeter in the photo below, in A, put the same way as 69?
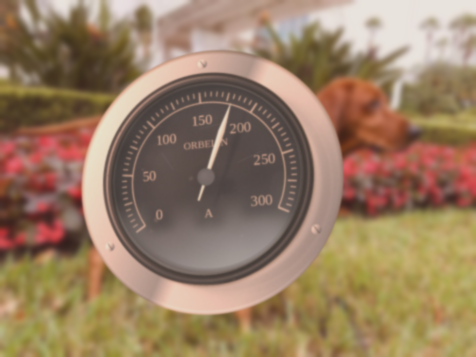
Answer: 180
